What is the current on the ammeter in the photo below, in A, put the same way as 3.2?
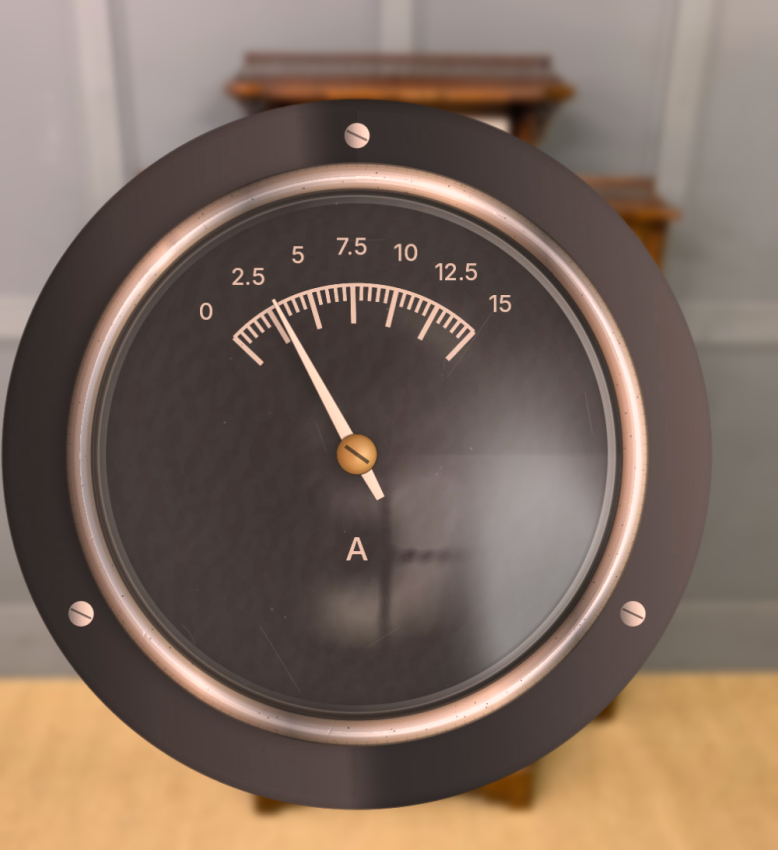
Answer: 3
